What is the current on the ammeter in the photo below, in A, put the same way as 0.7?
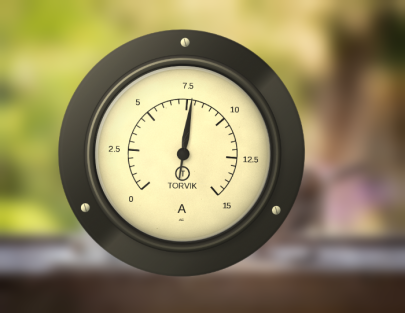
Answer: 7.75
